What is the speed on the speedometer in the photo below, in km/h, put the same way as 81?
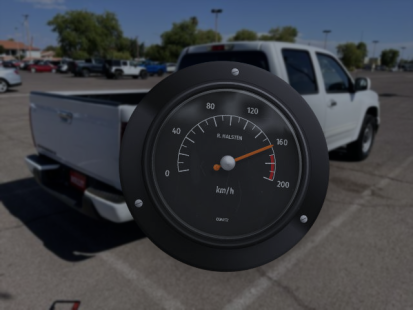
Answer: 160
